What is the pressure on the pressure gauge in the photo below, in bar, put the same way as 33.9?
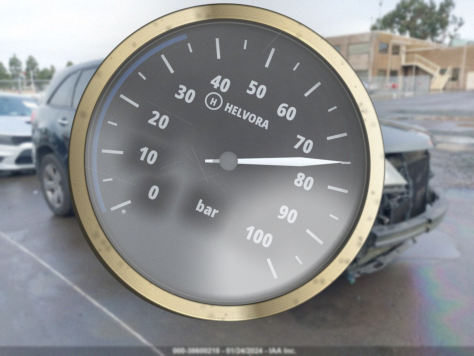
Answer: 75
